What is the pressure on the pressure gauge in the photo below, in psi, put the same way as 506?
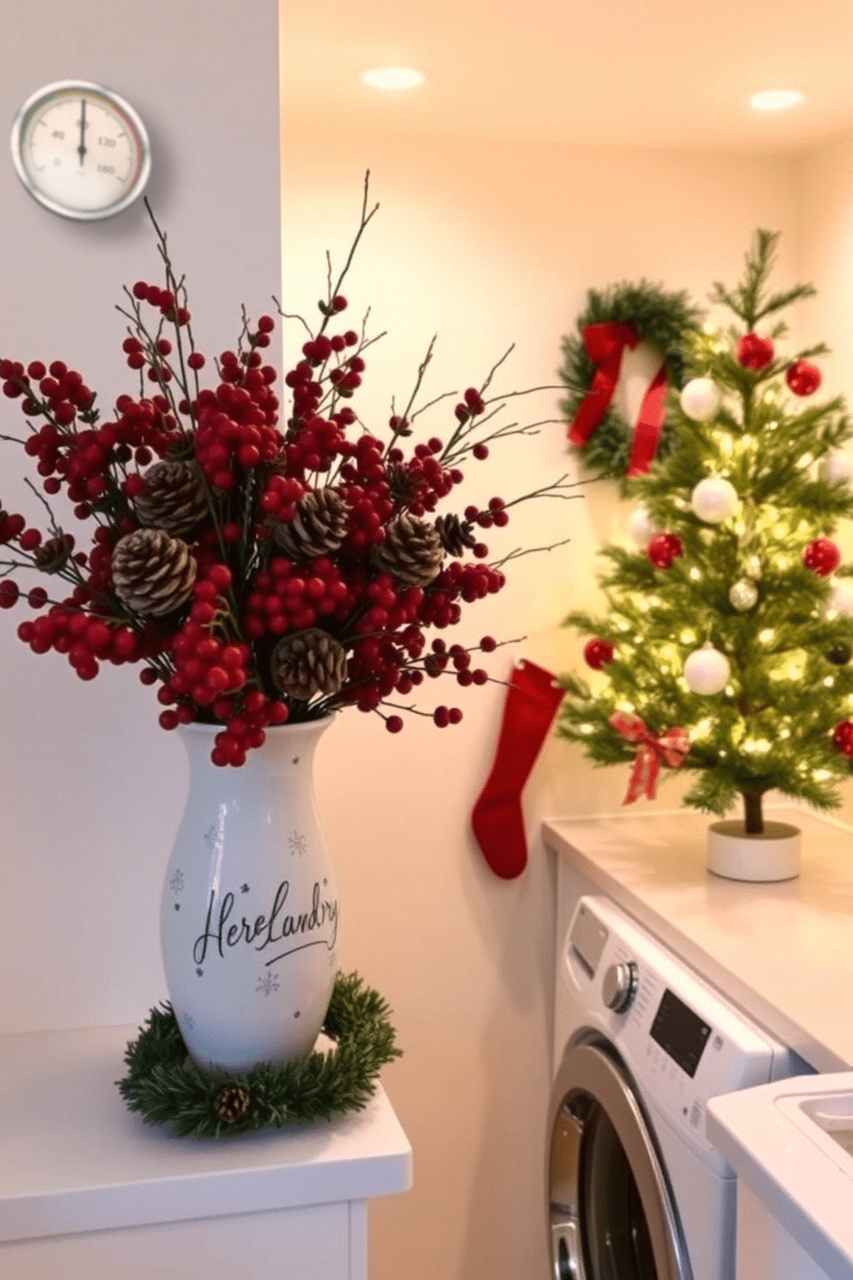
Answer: 80
